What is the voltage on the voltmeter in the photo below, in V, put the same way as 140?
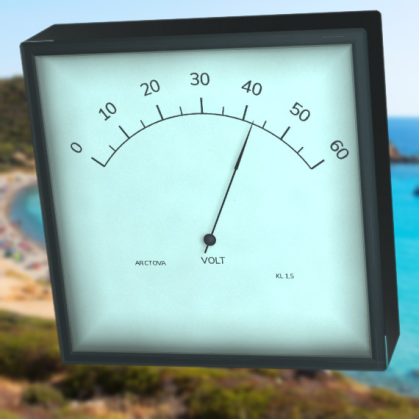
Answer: 42.5
